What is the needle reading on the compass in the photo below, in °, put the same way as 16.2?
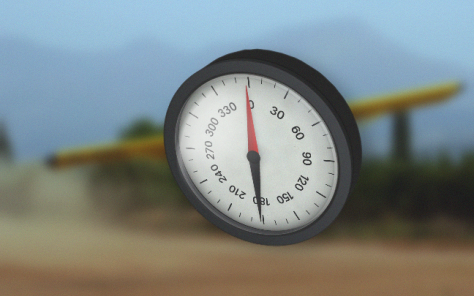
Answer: 0
